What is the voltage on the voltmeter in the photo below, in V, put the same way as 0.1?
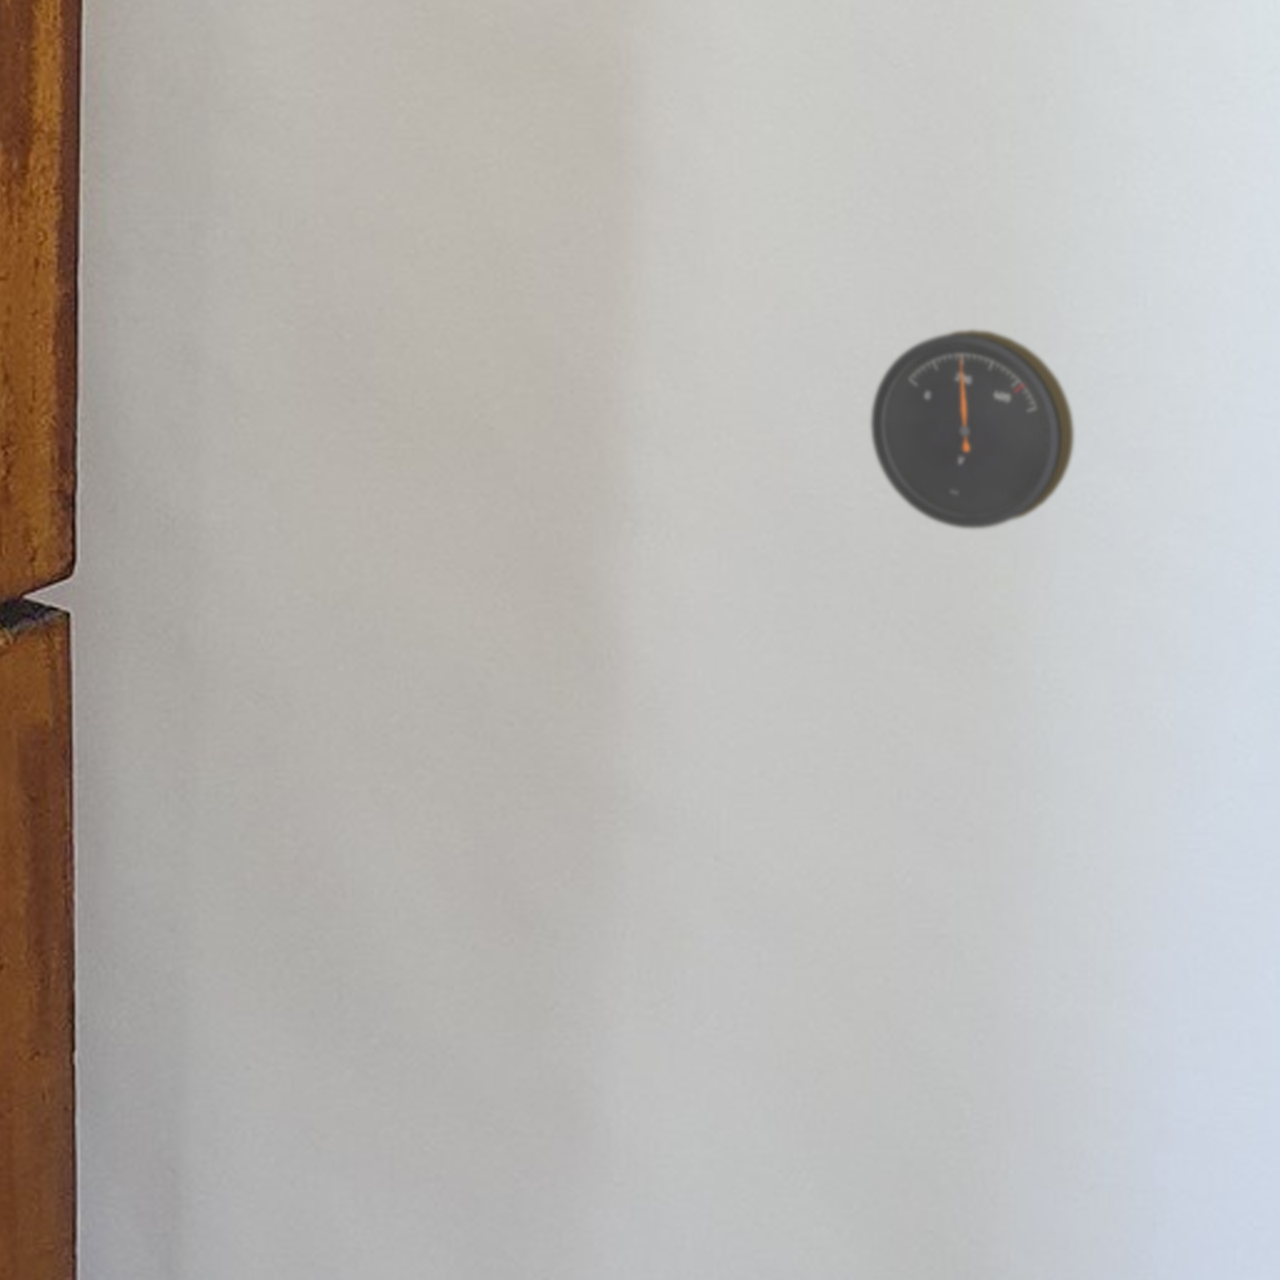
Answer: 200
